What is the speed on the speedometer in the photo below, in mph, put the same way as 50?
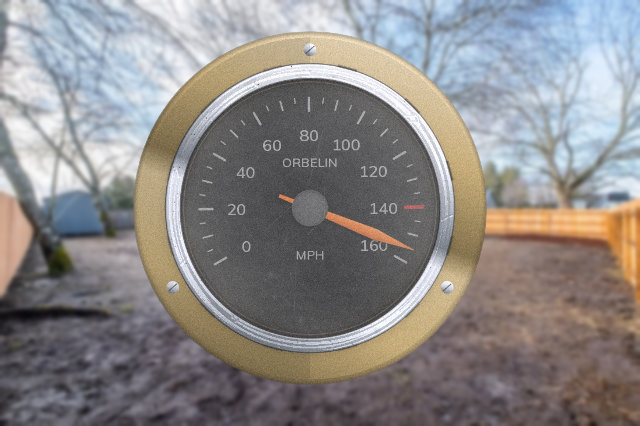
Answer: 155
